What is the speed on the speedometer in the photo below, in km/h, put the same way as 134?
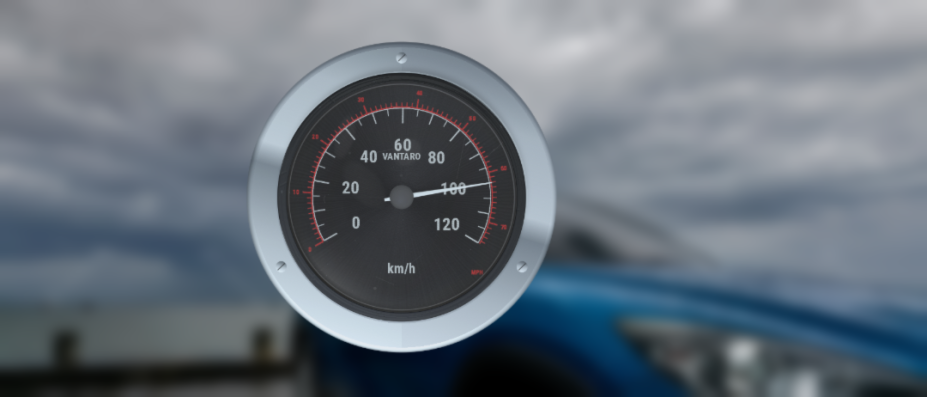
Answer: 100
